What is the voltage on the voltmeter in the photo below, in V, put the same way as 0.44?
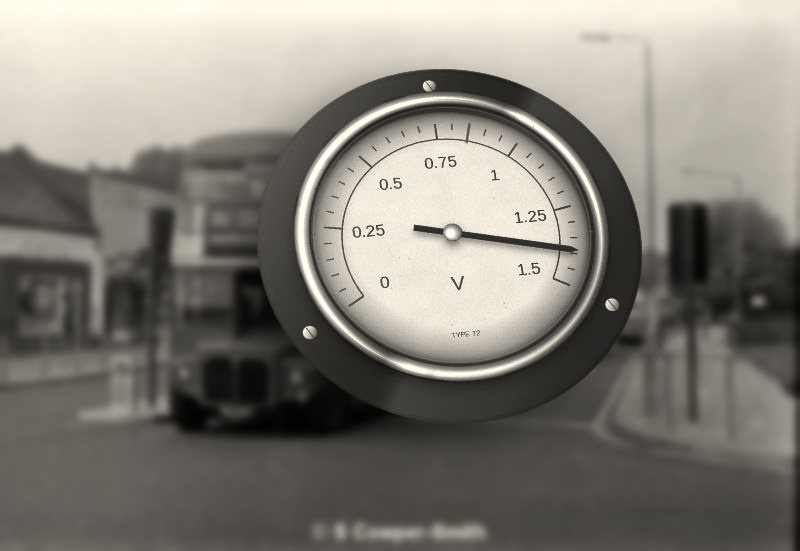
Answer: 1.4
